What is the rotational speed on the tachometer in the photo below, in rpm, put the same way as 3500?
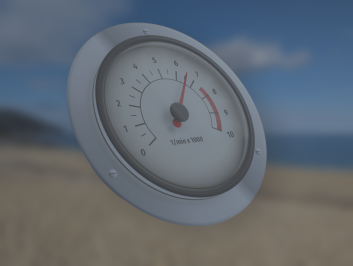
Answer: 6500
